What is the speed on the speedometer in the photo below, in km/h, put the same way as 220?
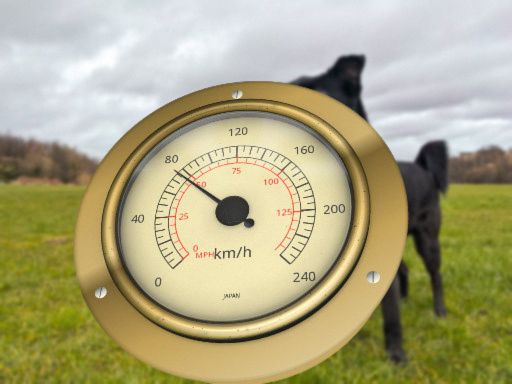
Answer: 75
